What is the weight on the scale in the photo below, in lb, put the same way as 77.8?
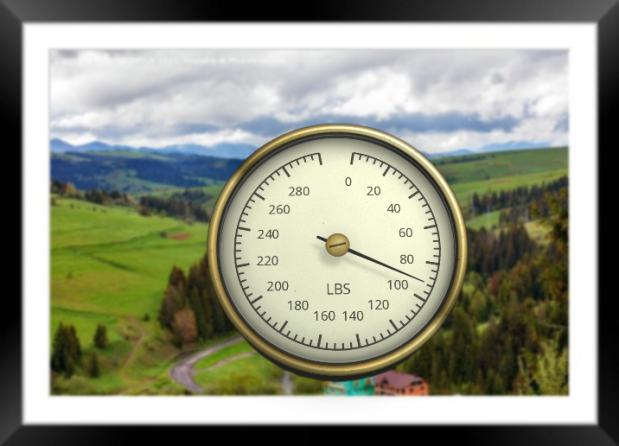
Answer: 92
